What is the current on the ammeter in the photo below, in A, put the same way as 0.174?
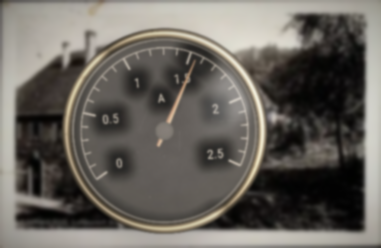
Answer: 1.55
